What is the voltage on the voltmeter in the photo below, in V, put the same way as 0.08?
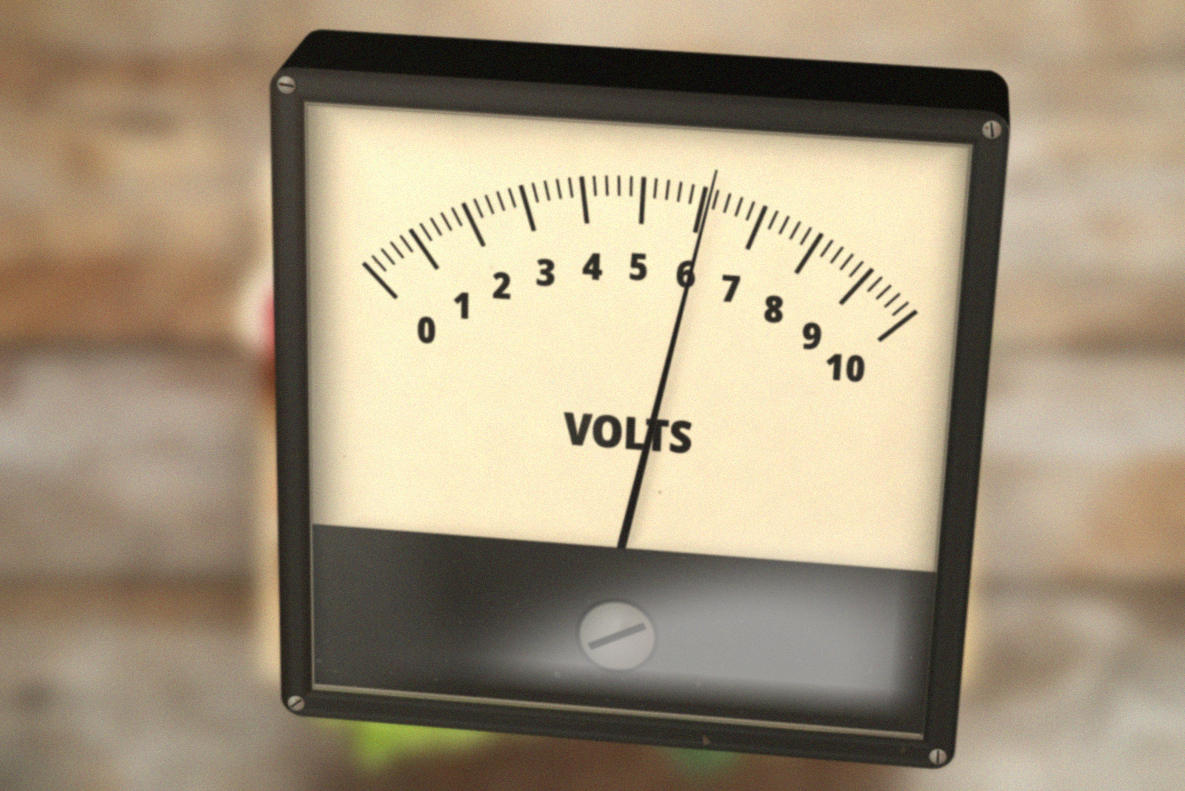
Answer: 6.1
